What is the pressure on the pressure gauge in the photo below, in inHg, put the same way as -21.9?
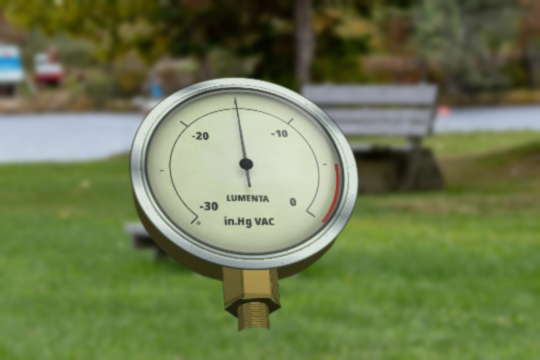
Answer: -15
